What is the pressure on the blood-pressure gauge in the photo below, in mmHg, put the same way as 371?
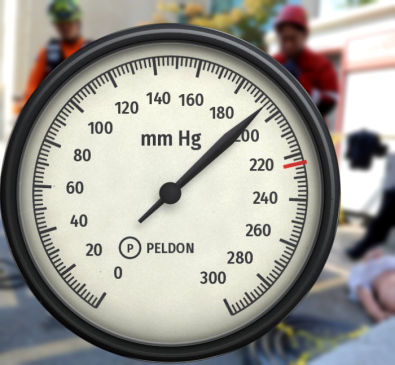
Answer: 194
